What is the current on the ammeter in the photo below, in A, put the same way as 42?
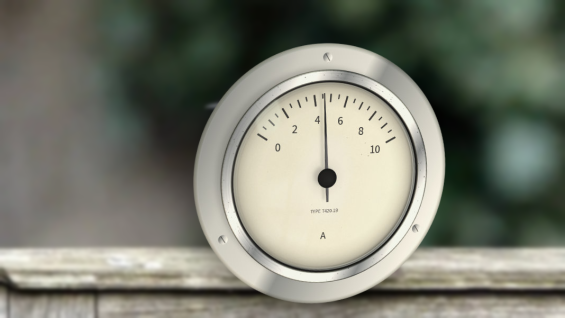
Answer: 4.5
